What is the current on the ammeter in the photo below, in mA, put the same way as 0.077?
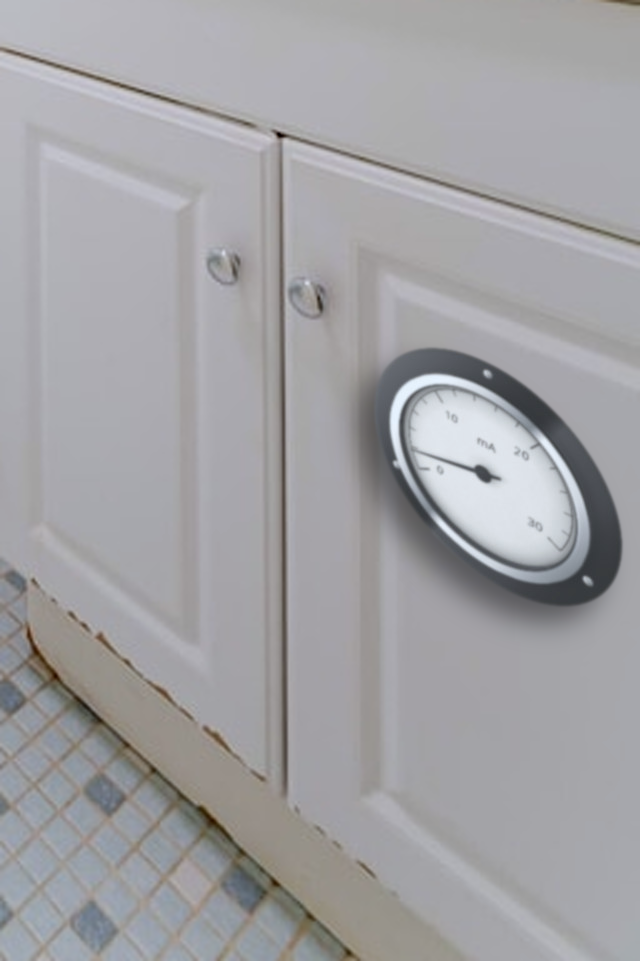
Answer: 2
